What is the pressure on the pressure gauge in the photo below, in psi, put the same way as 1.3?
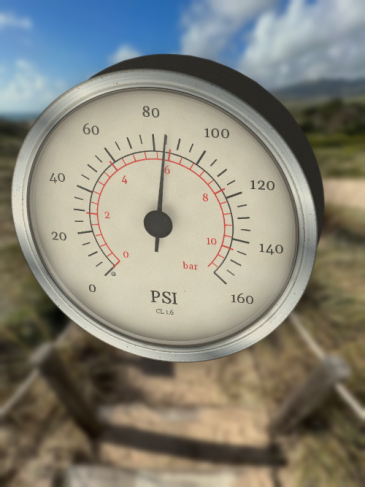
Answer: 85
